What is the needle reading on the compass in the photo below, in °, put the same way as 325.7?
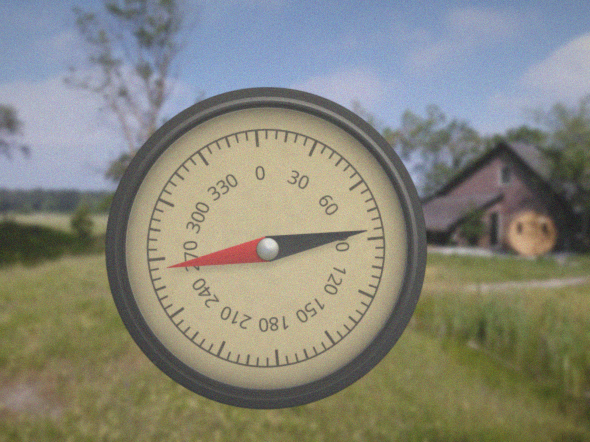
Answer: 265
